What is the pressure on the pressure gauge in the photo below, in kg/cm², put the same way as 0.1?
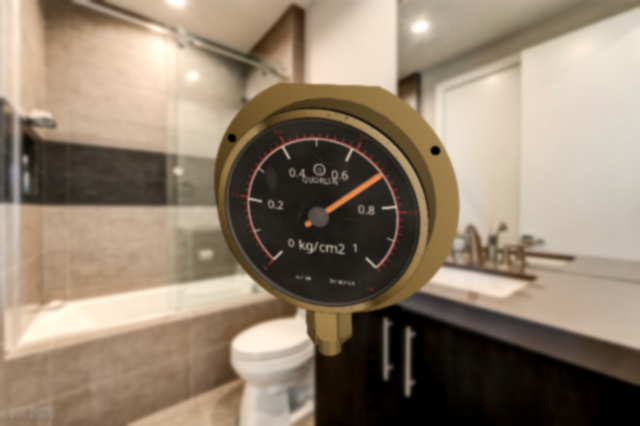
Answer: 0.7
